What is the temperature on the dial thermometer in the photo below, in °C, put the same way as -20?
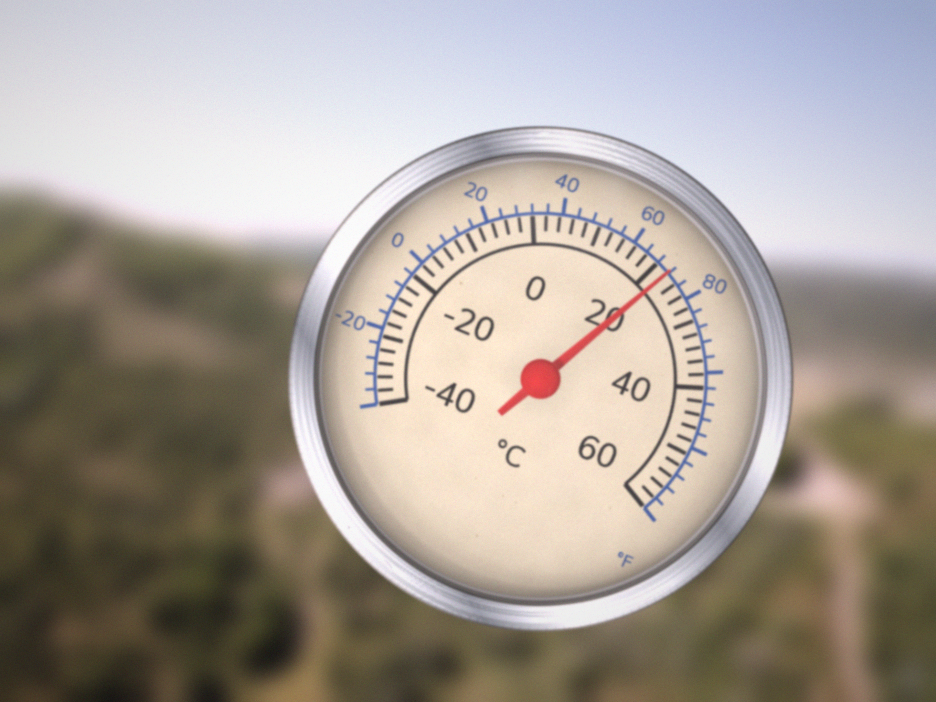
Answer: 22
